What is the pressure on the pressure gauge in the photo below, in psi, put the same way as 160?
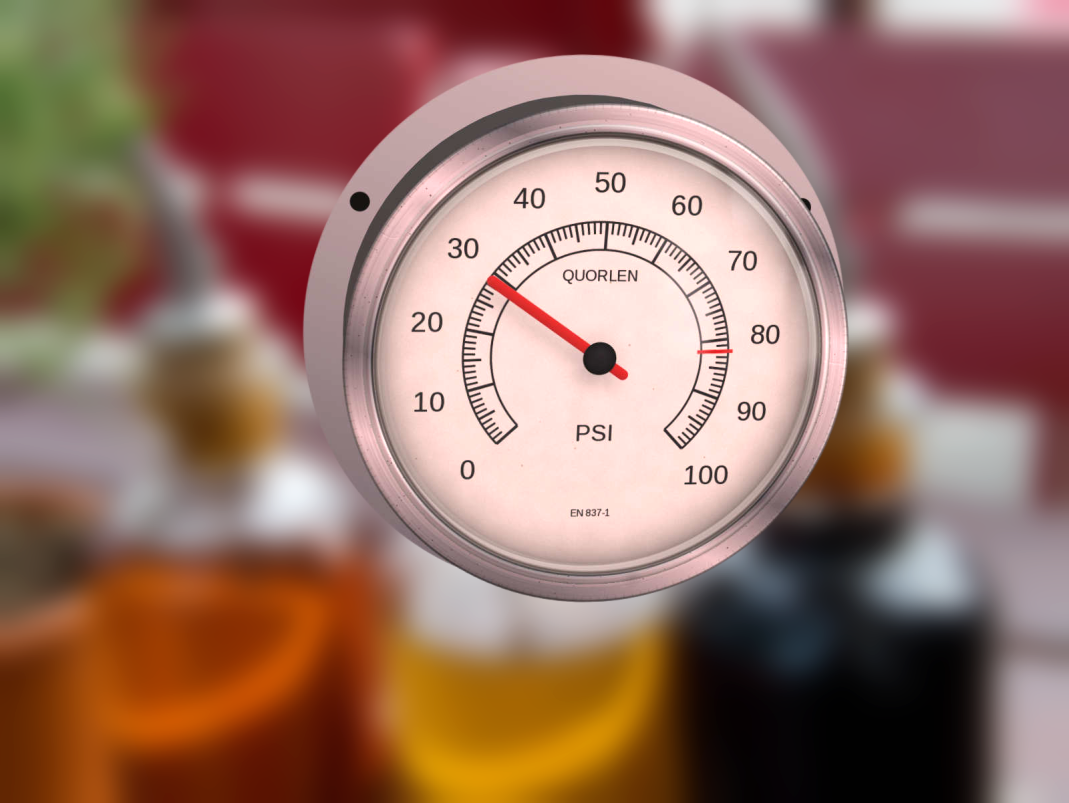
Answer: 29
